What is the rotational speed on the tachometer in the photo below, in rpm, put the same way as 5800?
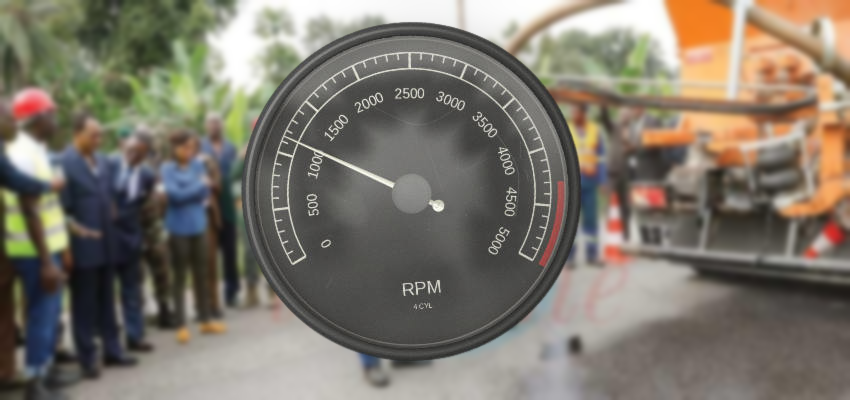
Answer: 1150
